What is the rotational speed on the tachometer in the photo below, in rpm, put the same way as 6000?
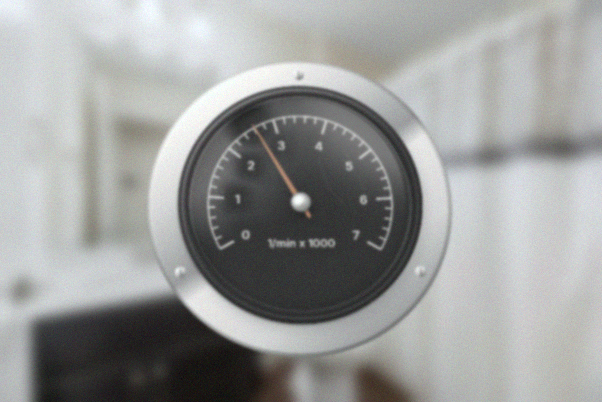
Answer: 2600
